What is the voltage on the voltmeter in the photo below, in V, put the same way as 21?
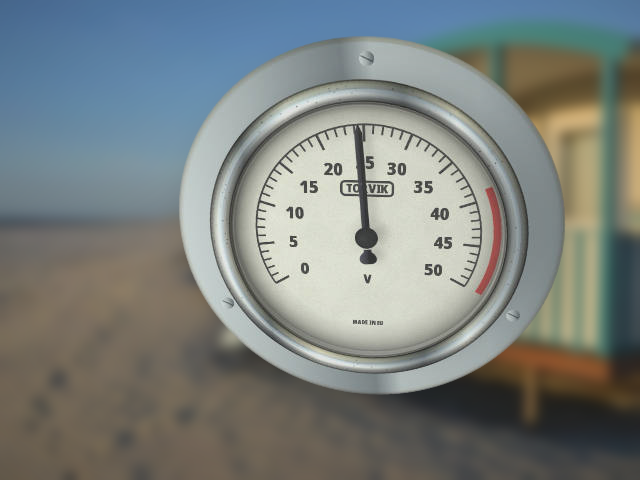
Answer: 24.5
